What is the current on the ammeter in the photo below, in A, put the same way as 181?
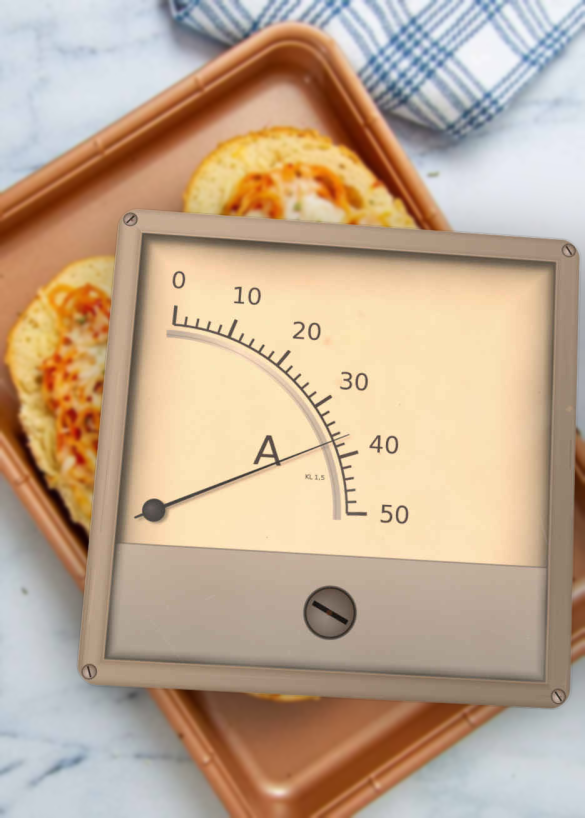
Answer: 37
